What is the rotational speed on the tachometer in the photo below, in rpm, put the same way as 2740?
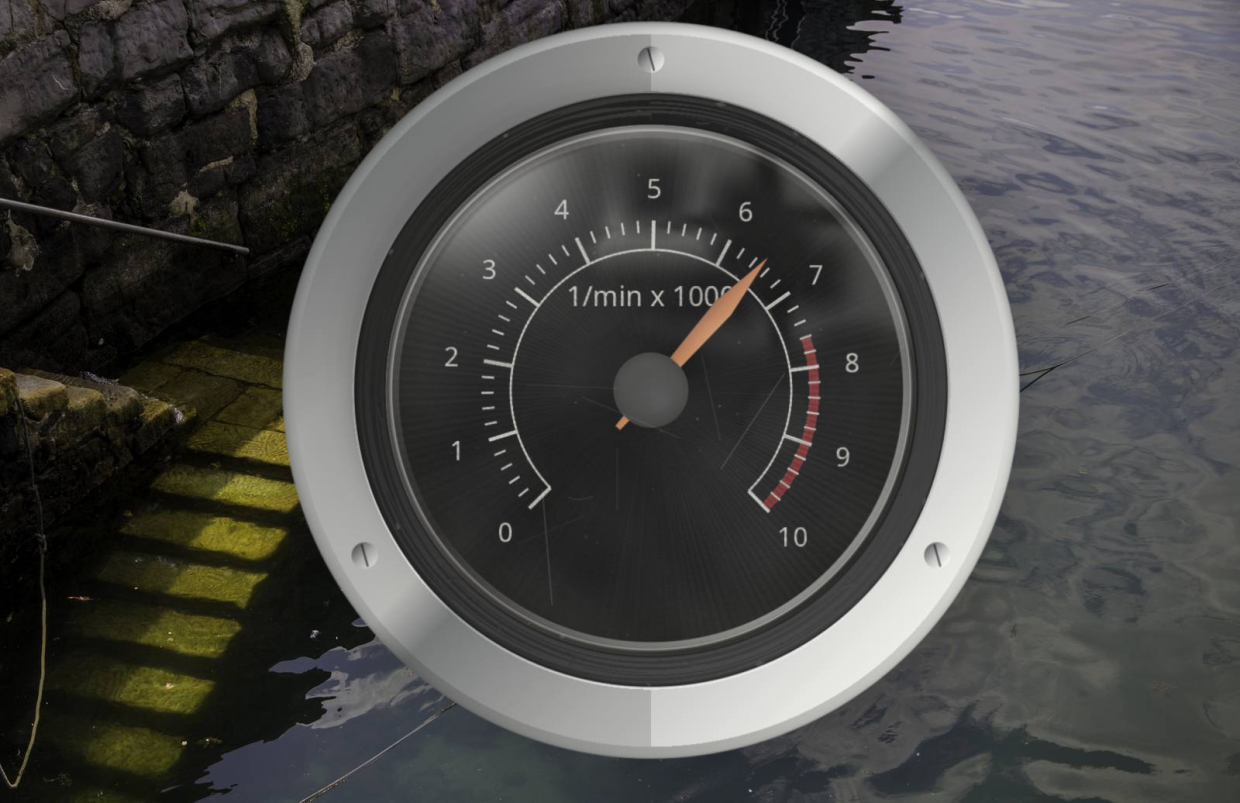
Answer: 6500
